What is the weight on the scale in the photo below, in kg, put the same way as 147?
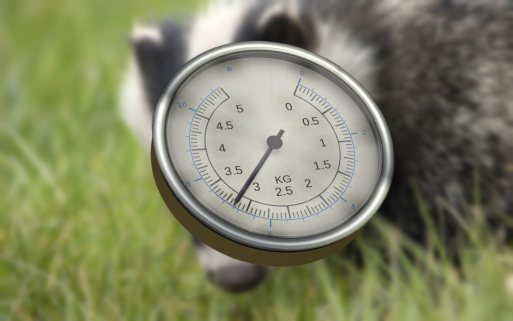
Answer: 3.15
